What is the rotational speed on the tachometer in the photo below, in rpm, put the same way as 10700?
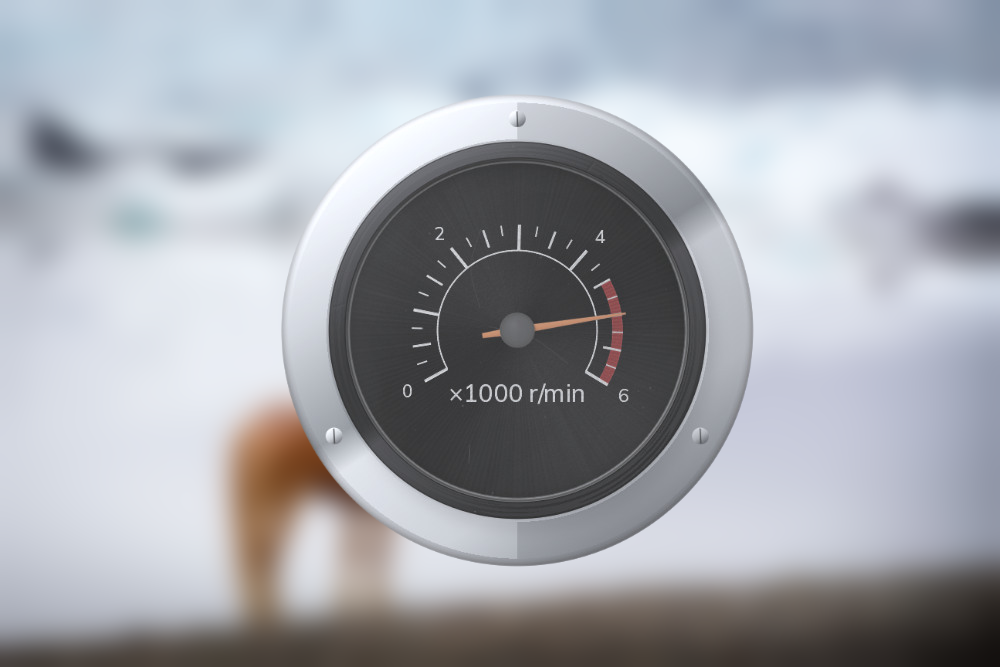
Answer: 5000
